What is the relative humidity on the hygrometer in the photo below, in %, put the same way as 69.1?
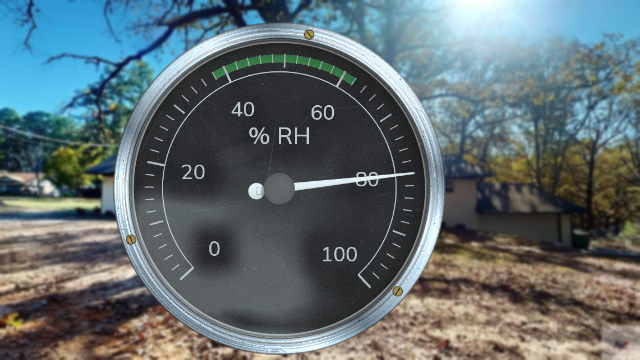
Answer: 80
